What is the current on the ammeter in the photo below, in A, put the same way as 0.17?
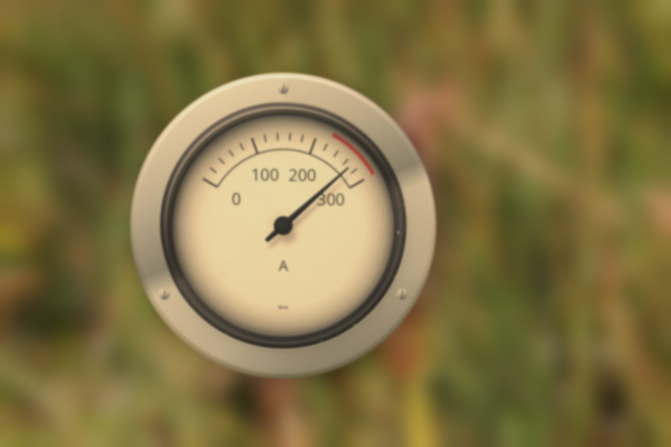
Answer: 270
